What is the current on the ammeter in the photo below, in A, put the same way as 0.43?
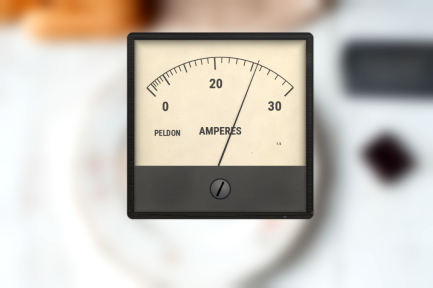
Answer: 25.5
